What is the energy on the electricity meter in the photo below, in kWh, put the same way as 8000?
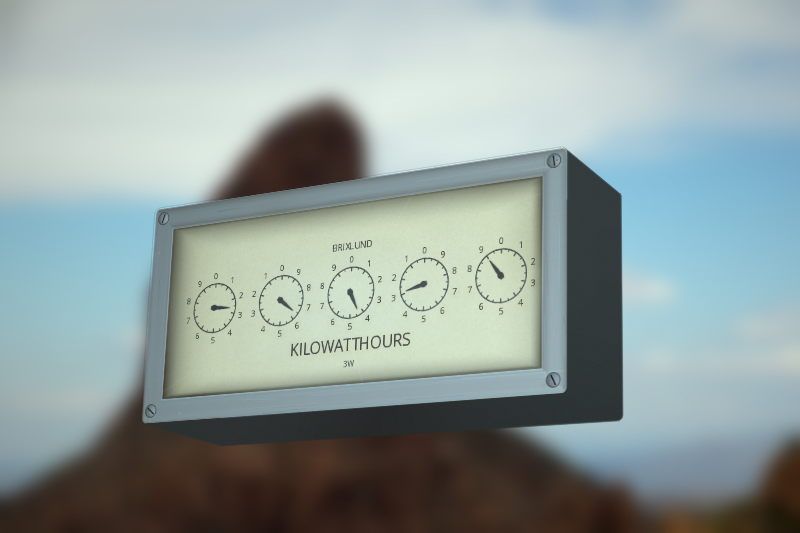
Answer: 26429
